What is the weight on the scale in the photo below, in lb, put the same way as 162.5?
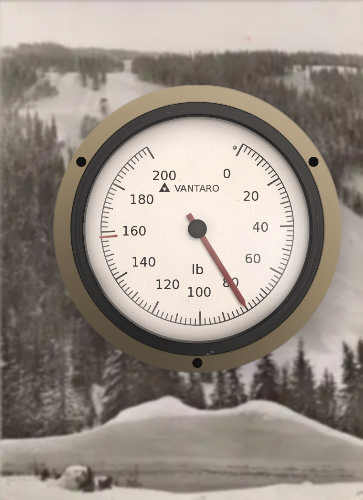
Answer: 80
